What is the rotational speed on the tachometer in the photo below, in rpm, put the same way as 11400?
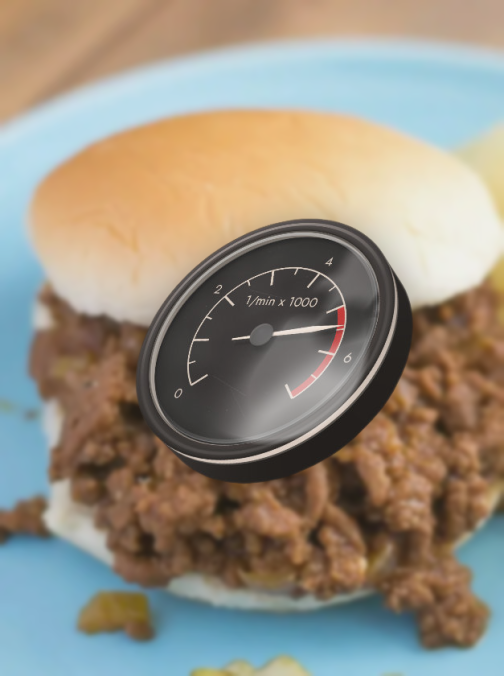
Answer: 5500
